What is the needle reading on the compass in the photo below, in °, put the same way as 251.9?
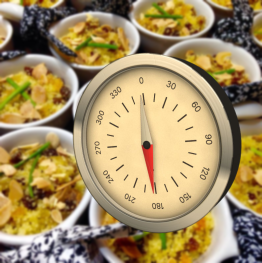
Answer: 180
